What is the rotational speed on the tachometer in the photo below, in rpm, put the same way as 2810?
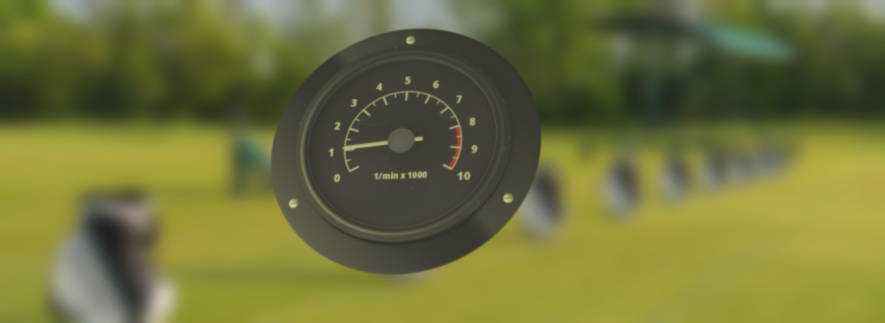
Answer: 1000
